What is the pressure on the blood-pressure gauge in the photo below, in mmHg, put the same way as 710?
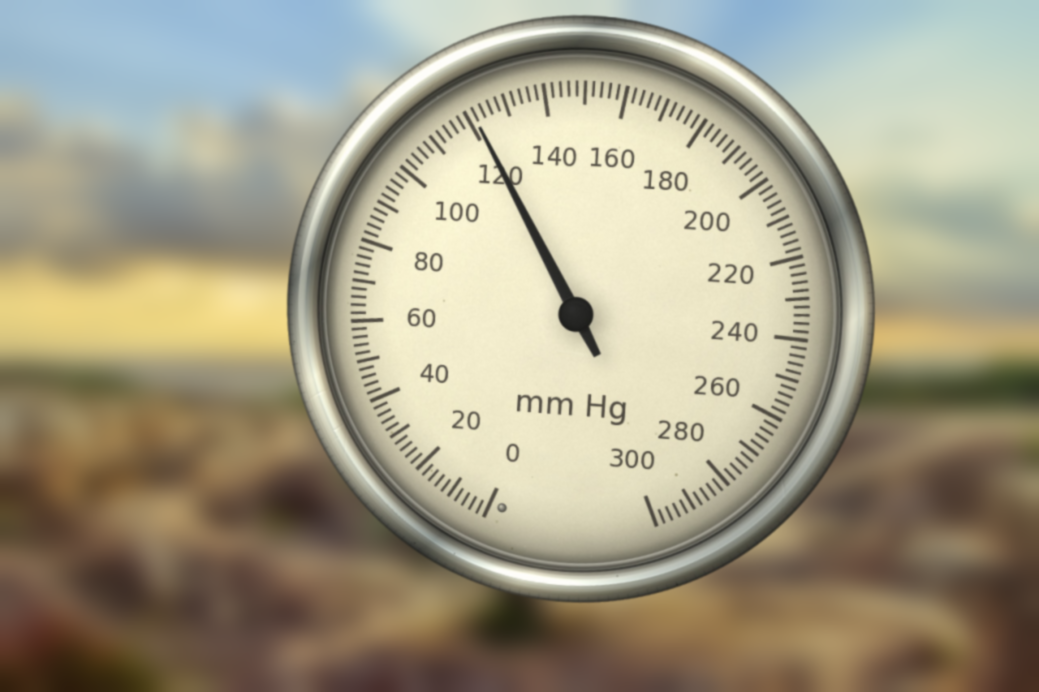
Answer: 122
